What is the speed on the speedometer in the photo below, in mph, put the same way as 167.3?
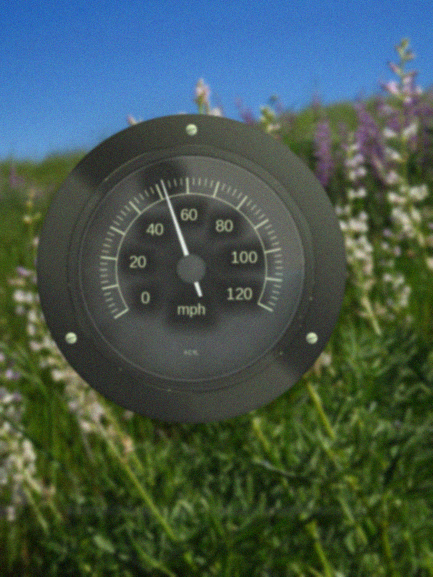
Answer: 52
